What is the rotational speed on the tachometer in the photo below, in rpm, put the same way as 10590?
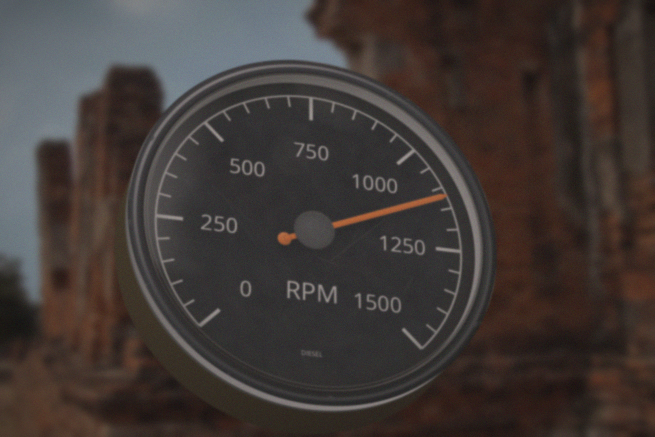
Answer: 1125
